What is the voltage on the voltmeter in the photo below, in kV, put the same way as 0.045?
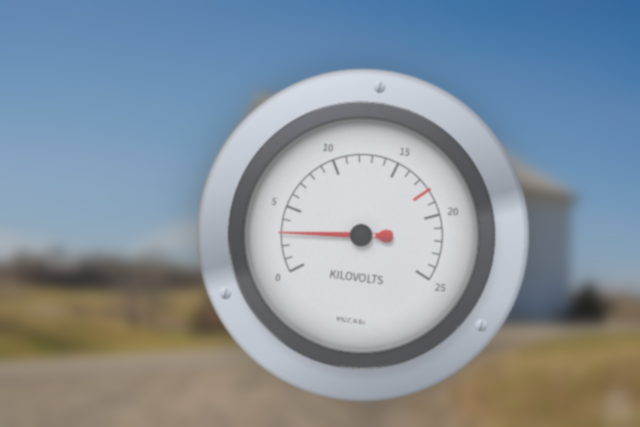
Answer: 3
